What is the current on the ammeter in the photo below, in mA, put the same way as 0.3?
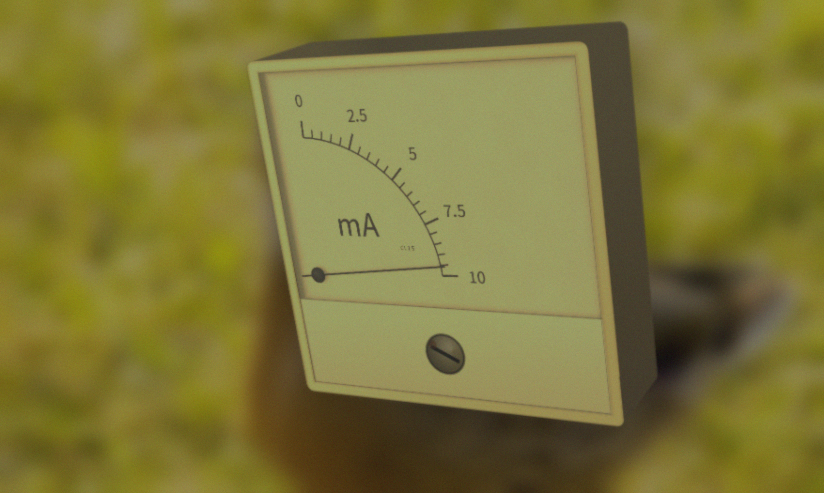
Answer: 9.5
